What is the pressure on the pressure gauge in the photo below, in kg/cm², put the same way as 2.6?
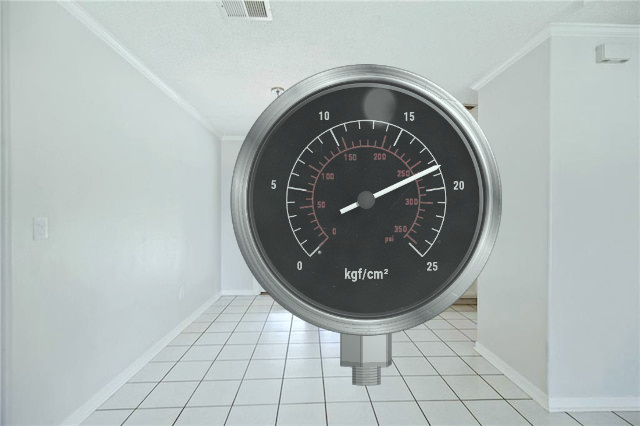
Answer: 18.5
